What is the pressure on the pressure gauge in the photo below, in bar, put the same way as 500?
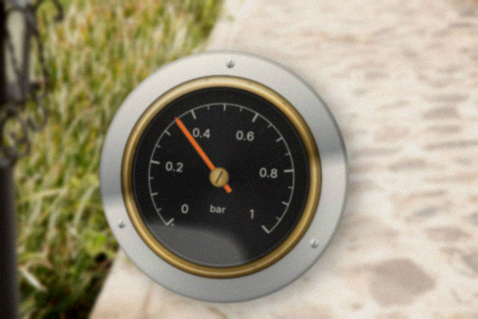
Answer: 0.35
